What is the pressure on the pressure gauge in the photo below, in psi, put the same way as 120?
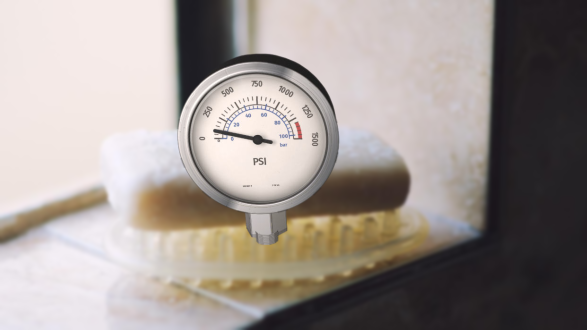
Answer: 100
